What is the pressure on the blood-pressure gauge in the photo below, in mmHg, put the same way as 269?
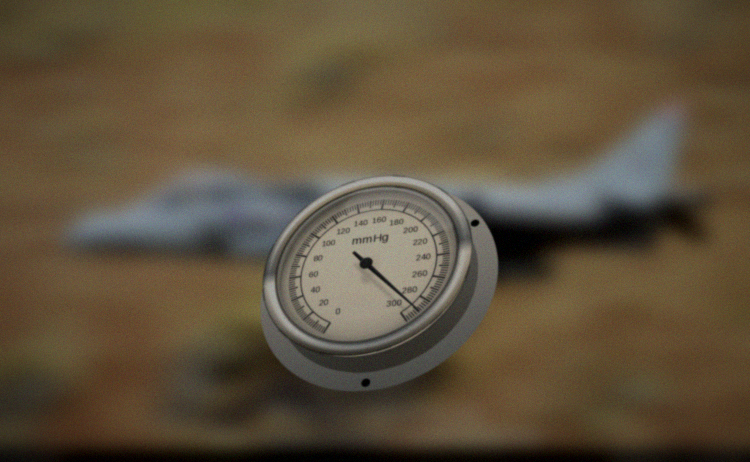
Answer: 290
